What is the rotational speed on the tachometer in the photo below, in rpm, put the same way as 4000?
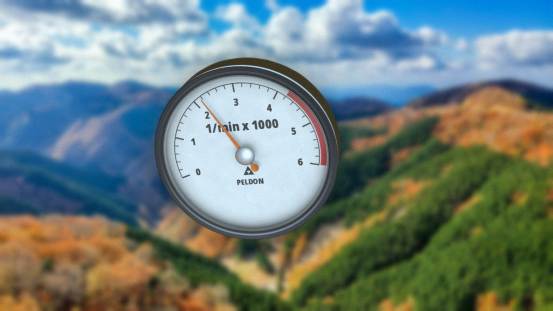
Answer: 2200
